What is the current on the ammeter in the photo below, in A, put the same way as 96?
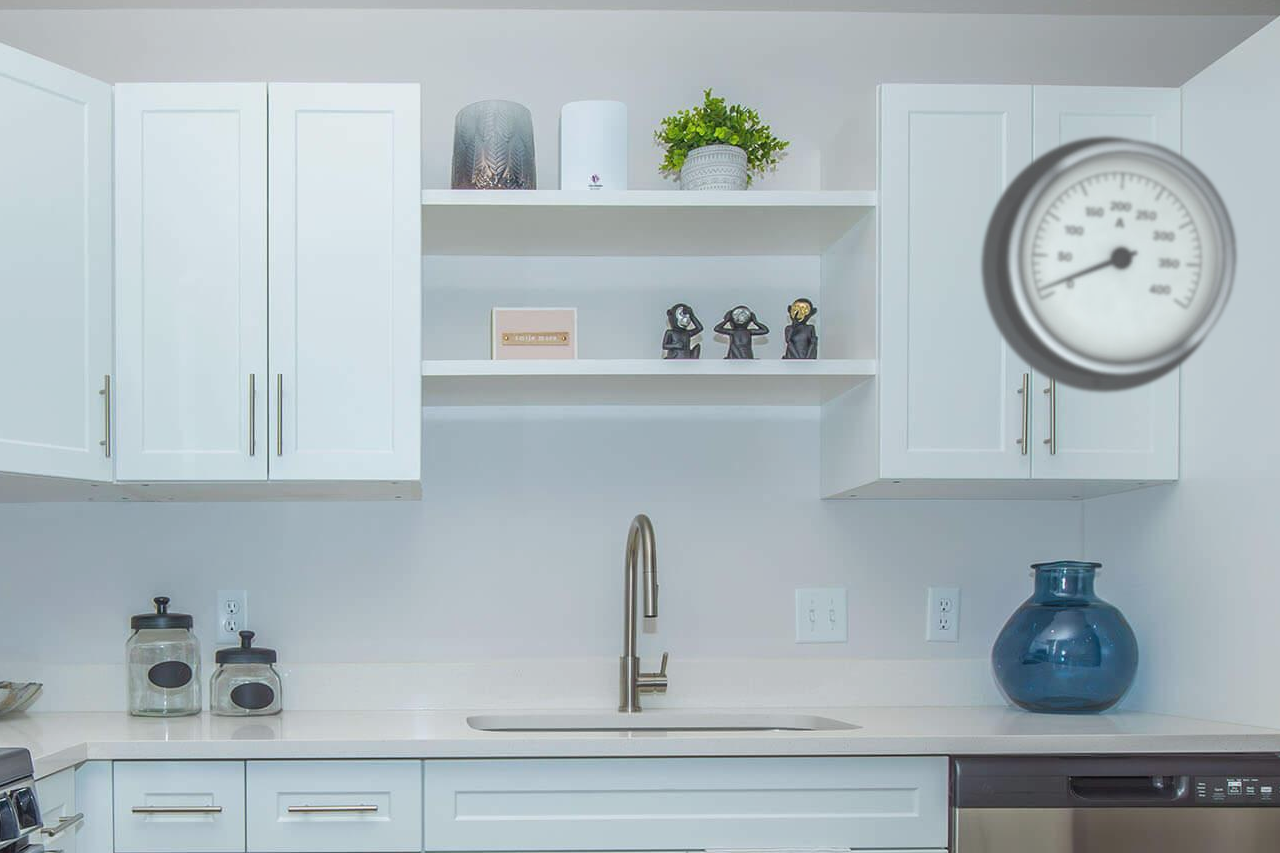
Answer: 10
